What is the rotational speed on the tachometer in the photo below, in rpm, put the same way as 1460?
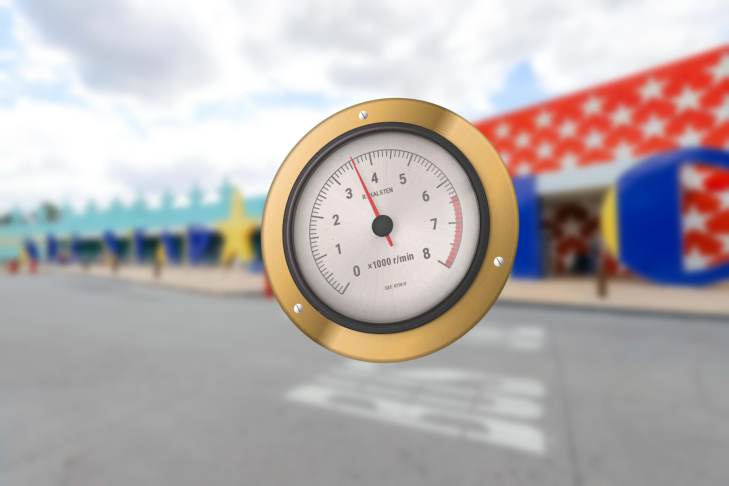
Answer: 3600
